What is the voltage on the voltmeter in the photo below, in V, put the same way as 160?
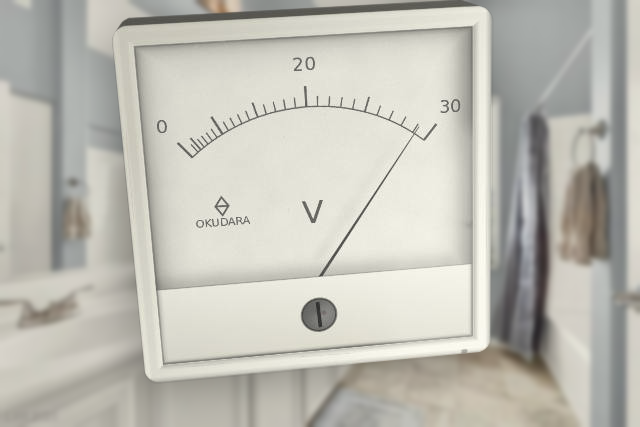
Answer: 29
